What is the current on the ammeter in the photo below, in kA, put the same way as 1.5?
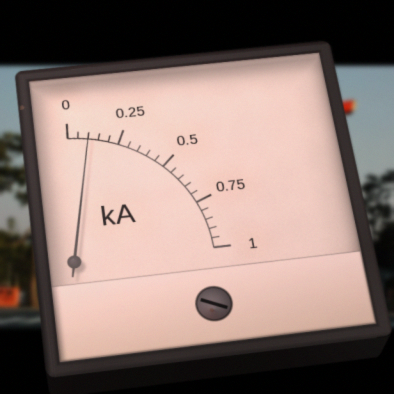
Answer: 0.1
